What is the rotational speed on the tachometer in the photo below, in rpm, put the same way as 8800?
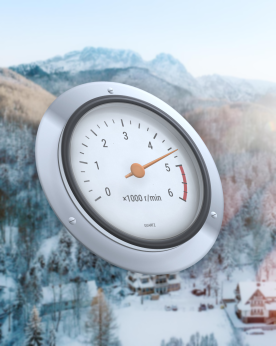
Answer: 4625
